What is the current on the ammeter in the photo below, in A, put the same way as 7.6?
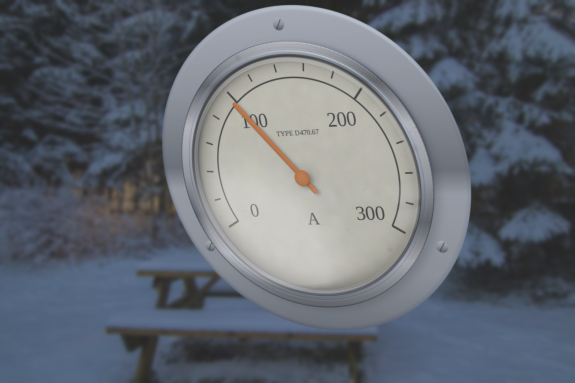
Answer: 100
